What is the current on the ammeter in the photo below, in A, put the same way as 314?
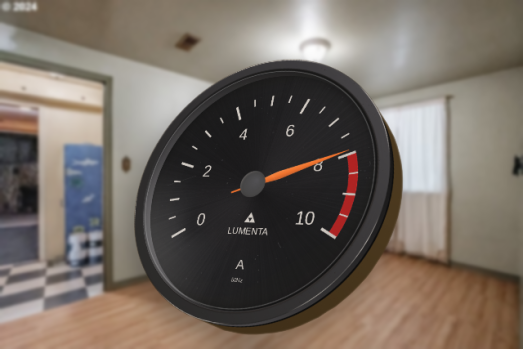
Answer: 8
